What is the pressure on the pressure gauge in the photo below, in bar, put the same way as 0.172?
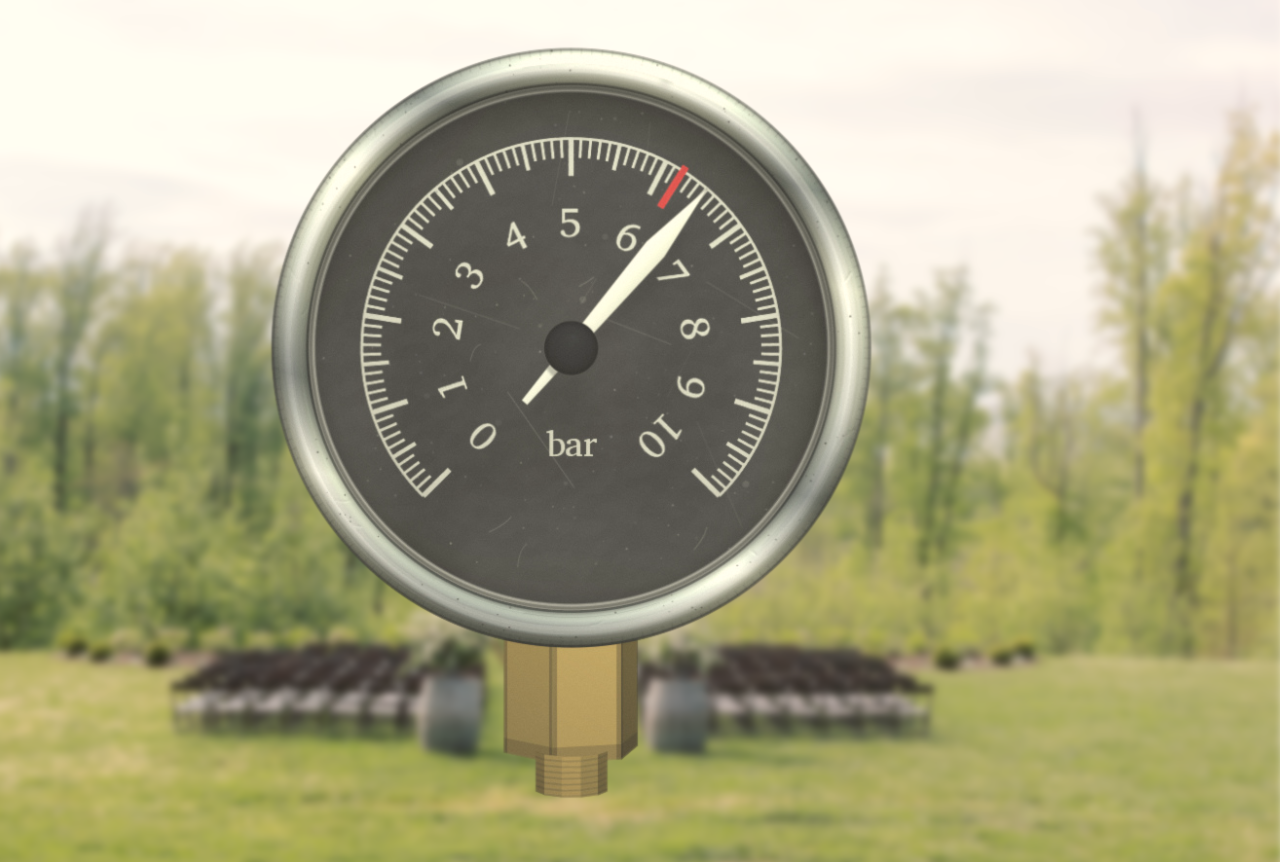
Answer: 6.5
